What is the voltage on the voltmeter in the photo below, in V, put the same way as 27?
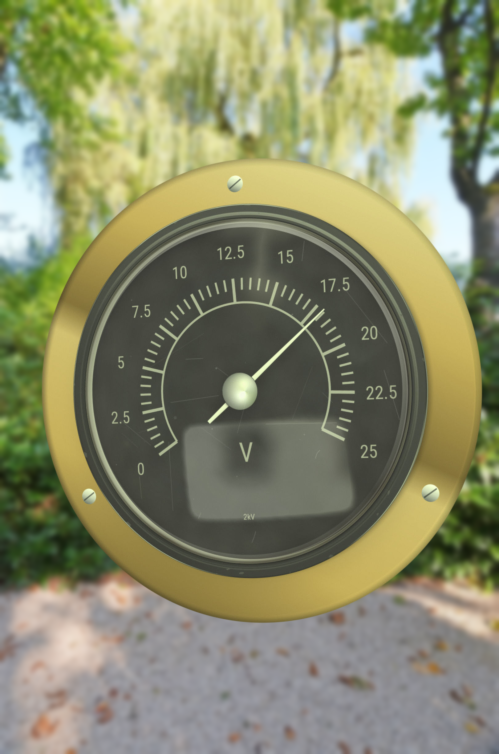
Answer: 18
